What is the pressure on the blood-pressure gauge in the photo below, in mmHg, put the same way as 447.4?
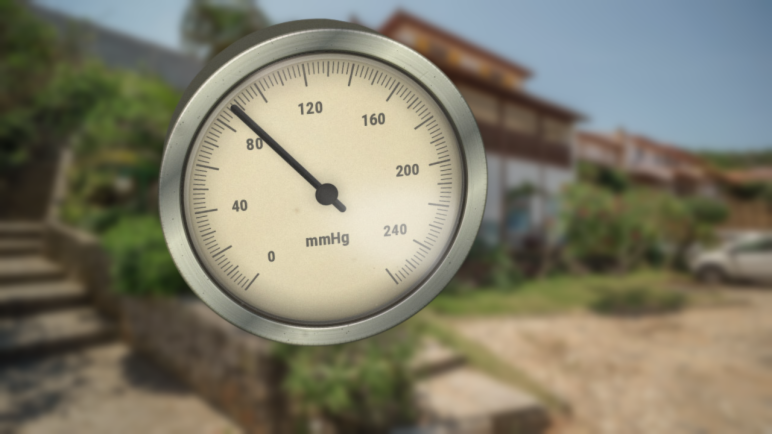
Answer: 88
